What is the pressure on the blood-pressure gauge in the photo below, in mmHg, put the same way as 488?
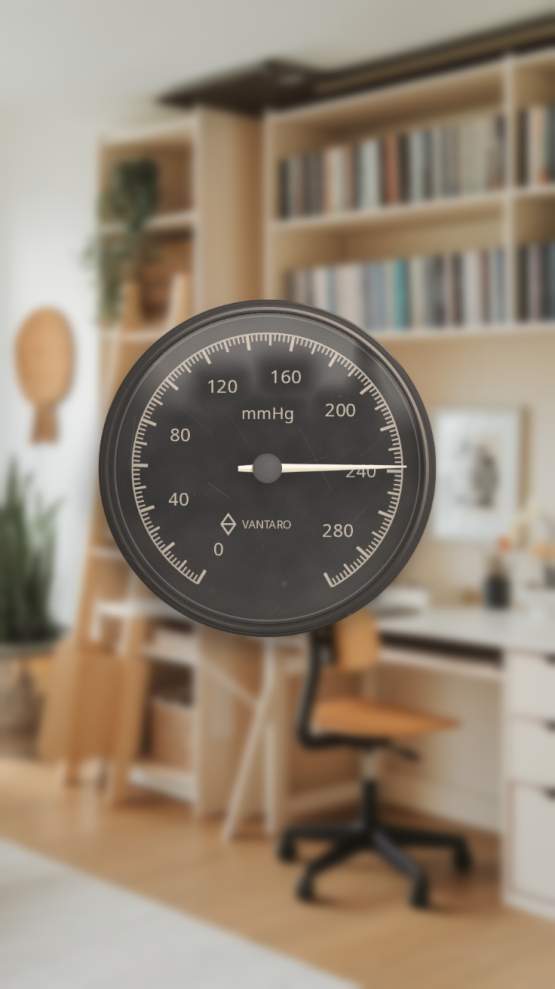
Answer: 238
